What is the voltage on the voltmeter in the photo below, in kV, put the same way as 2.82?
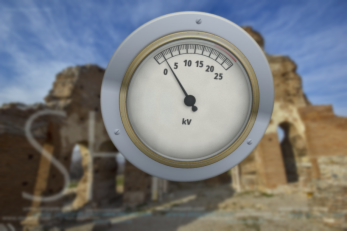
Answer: 2.5
